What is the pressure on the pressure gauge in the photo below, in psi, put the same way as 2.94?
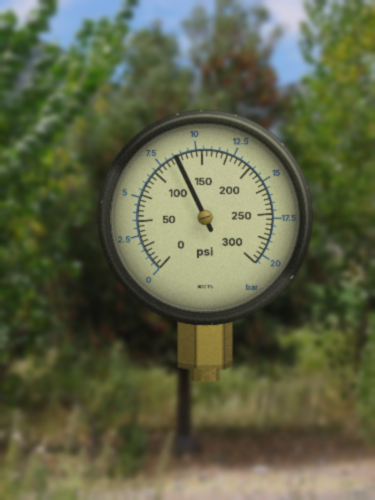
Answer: 125
